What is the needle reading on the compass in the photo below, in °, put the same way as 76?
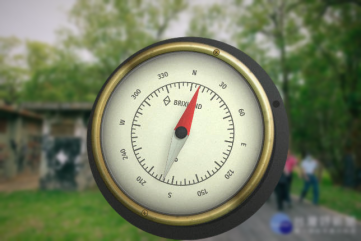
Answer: 10
